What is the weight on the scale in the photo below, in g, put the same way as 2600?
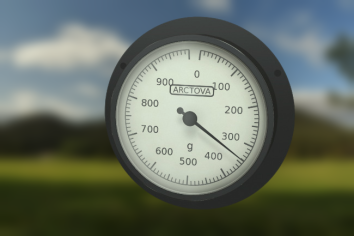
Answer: 340
